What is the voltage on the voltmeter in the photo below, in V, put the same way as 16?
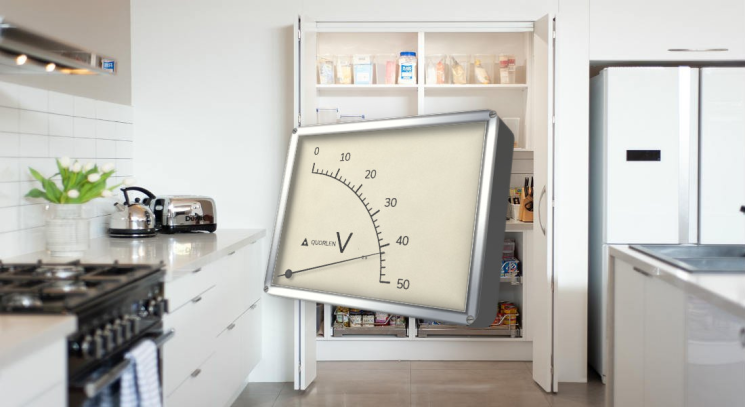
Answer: 42
